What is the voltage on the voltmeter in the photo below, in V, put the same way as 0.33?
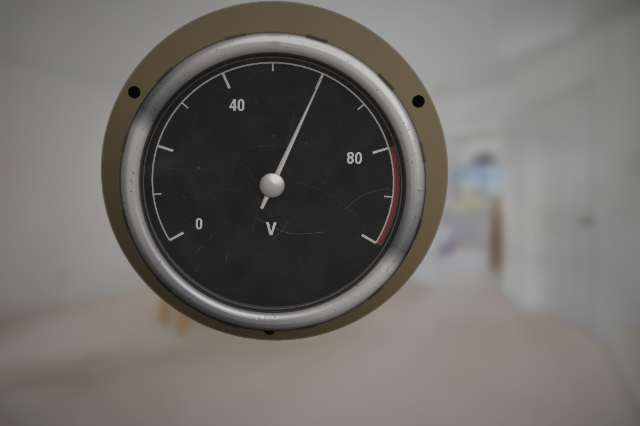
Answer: 60
